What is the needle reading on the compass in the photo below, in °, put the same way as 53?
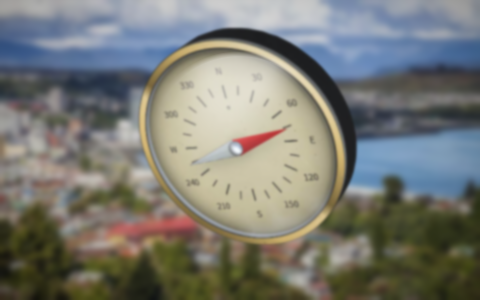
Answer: 75
